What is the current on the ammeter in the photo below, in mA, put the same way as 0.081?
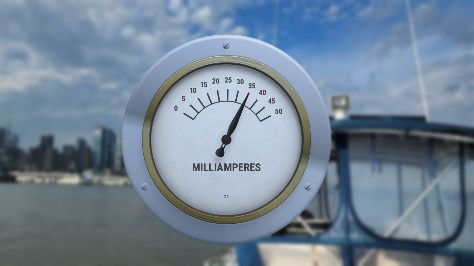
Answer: 35
